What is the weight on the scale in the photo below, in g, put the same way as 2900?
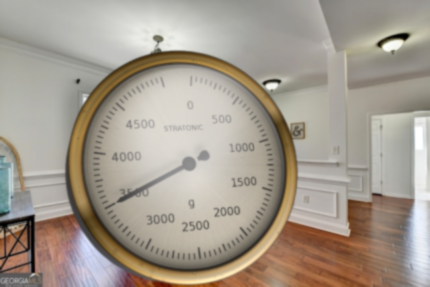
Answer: 3500
